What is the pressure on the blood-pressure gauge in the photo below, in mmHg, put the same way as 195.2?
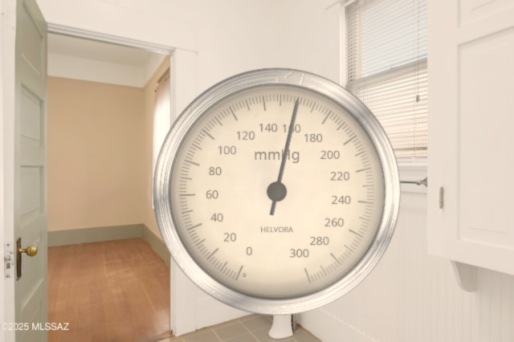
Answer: 160
